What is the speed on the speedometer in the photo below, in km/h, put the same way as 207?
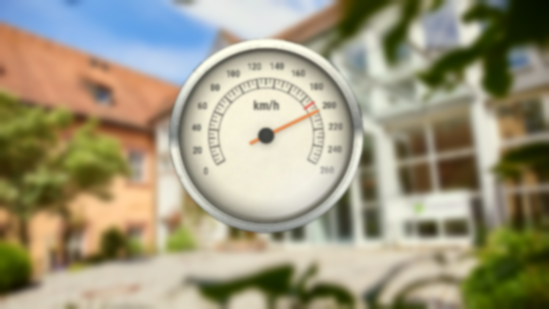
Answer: 200
